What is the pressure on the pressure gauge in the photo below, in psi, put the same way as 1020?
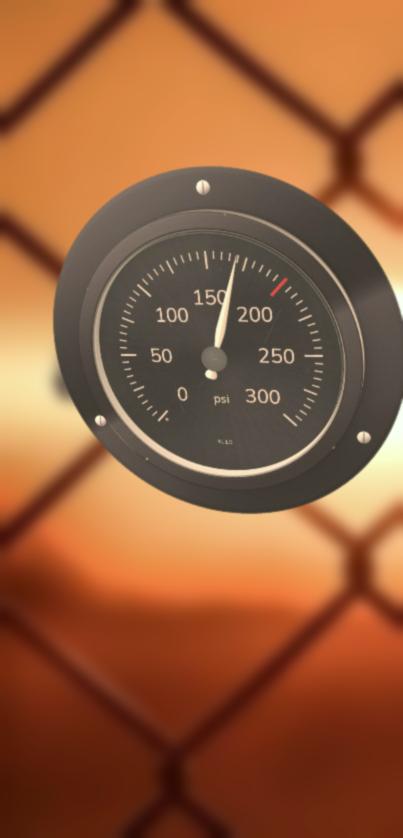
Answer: 170
